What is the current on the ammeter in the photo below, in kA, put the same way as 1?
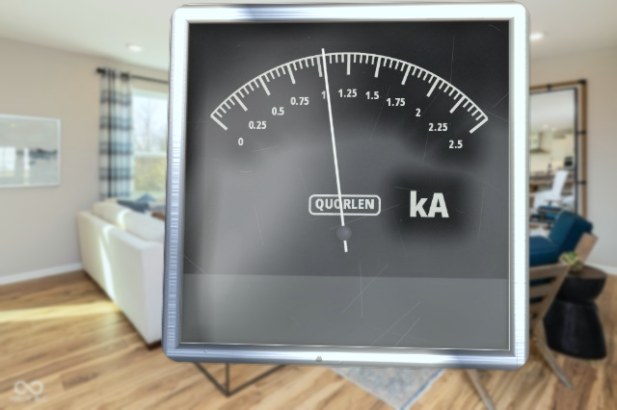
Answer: 1.05
